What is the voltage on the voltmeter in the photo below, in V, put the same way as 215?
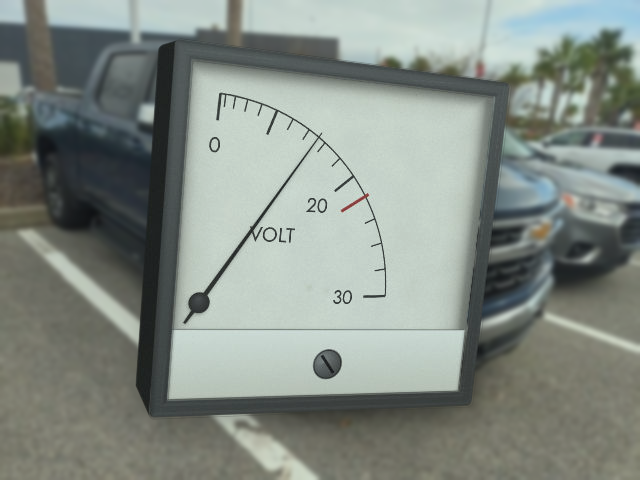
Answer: 15
